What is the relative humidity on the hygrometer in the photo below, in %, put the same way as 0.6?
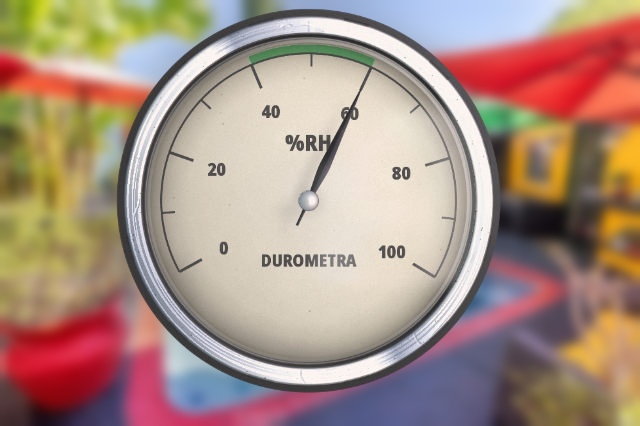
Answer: 60
